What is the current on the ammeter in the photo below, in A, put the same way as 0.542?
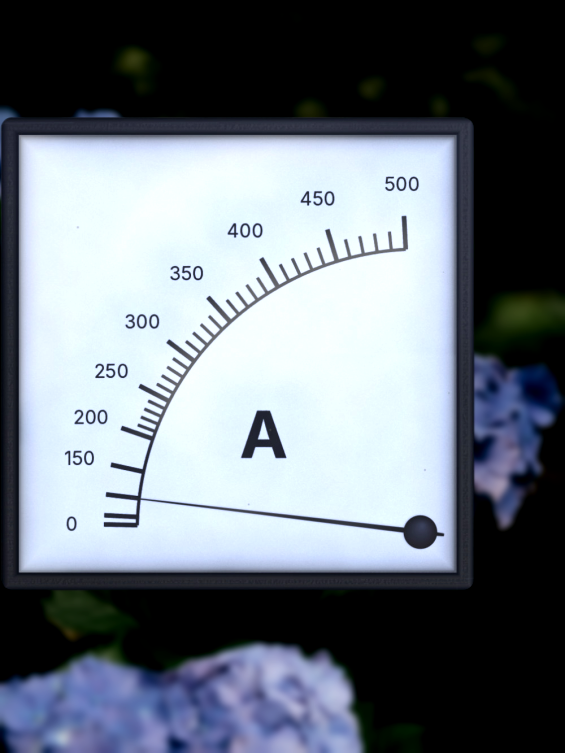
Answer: 100
